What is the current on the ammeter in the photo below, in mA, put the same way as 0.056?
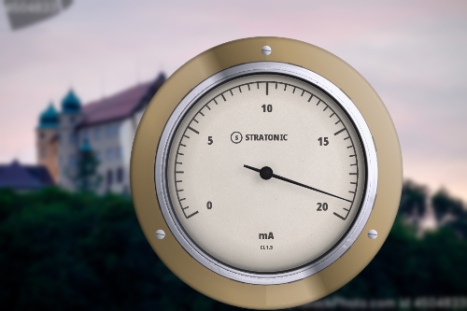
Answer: 19
